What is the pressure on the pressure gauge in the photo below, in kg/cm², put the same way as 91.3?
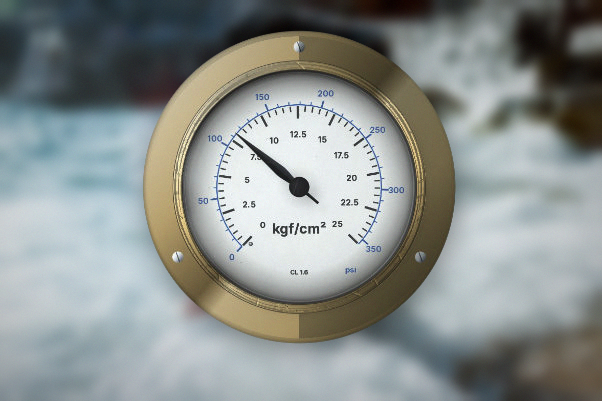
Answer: 8
